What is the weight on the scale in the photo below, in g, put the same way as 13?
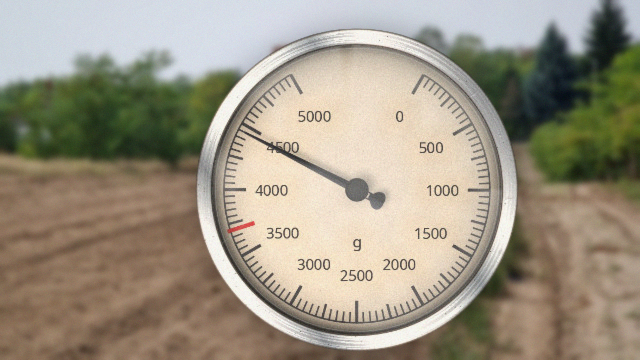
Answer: 4450
